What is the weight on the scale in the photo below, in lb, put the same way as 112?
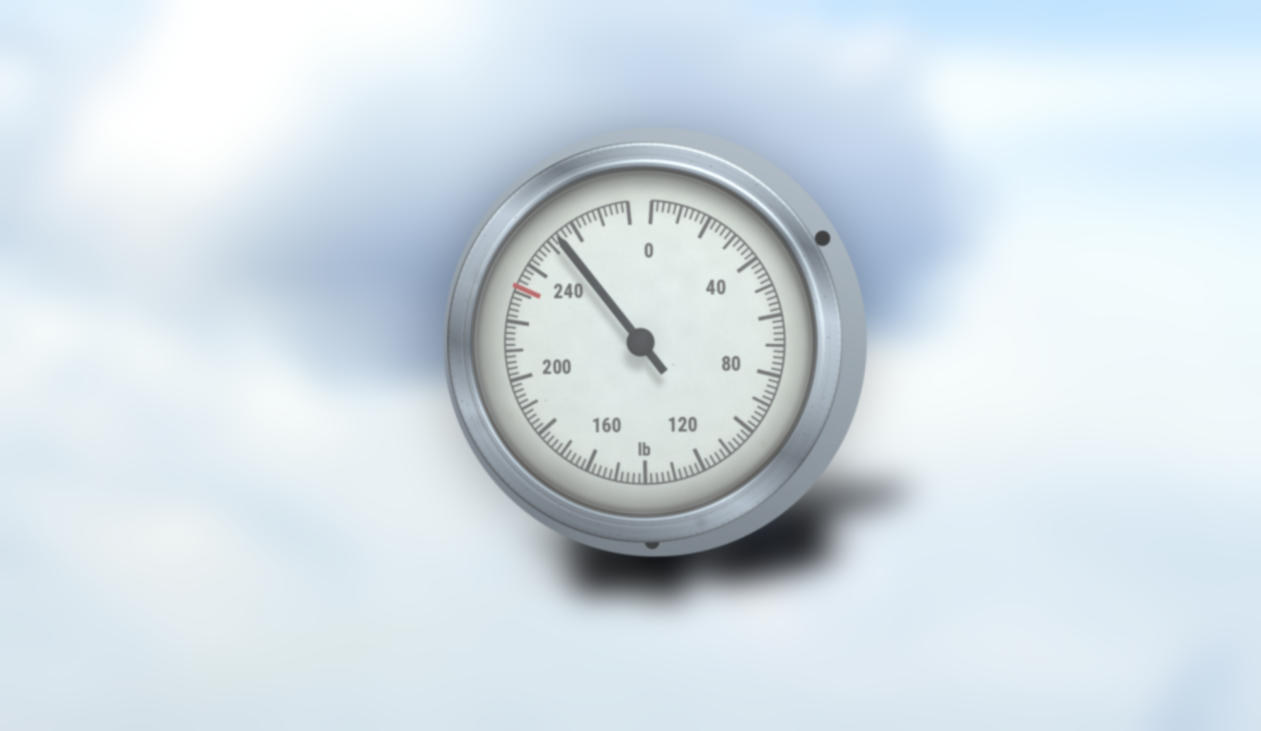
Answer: 254
